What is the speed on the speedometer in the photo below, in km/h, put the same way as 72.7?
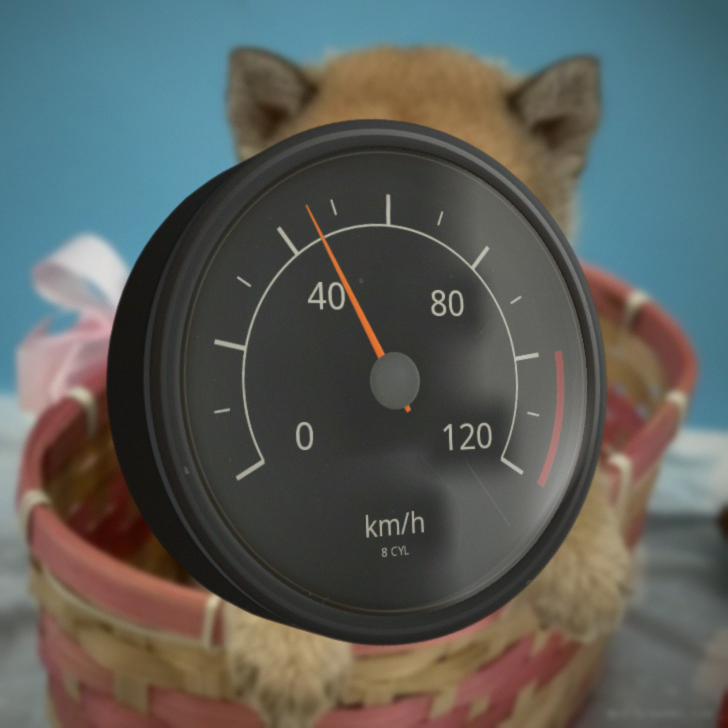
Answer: 45
